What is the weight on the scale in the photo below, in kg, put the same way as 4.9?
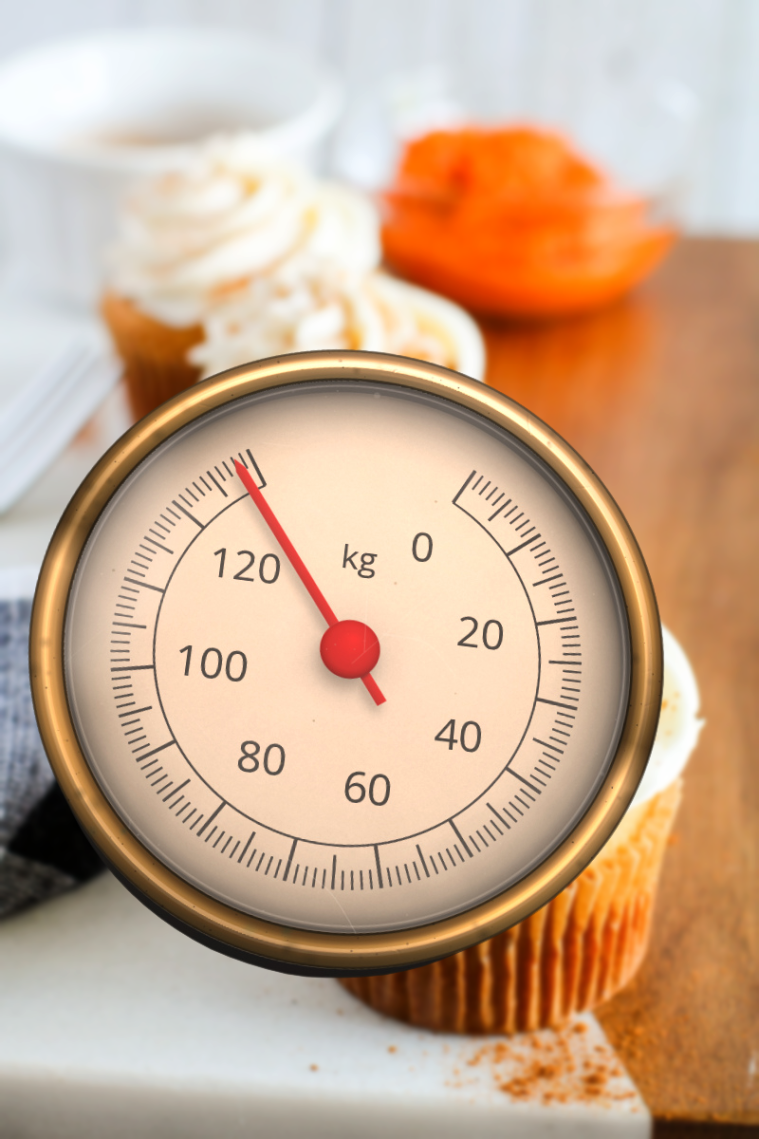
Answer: 128
